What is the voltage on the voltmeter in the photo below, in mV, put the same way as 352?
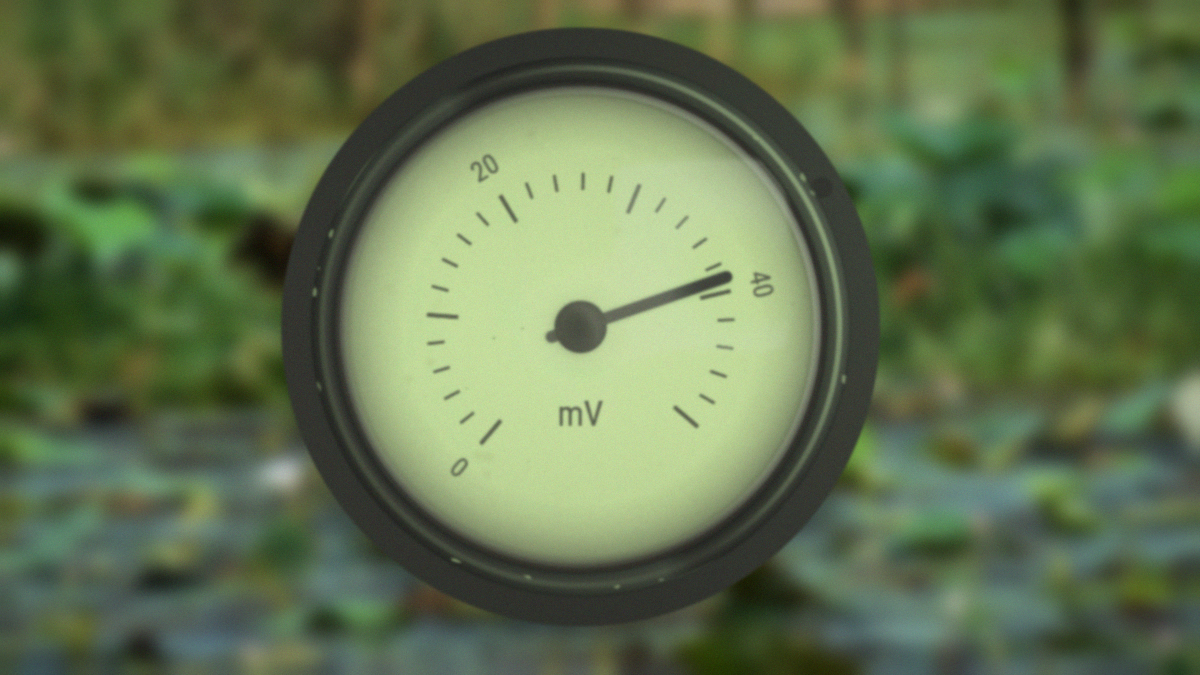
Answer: 39
